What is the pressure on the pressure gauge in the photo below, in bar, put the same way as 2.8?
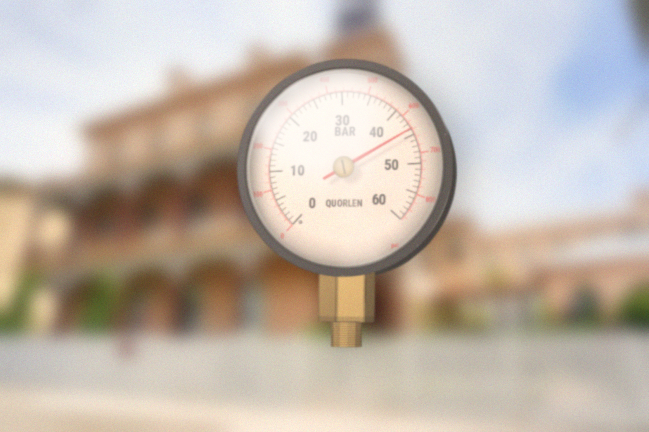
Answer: 44
